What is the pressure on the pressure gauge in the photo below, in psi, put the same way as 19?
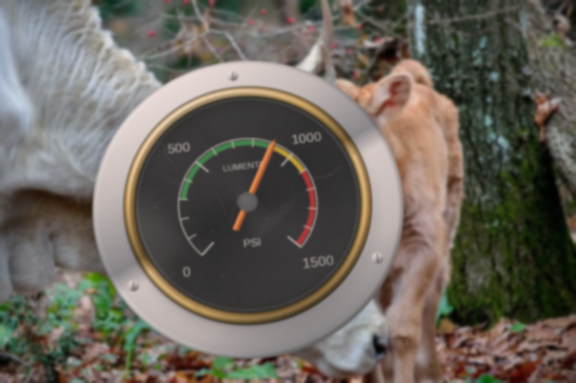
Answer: 900
